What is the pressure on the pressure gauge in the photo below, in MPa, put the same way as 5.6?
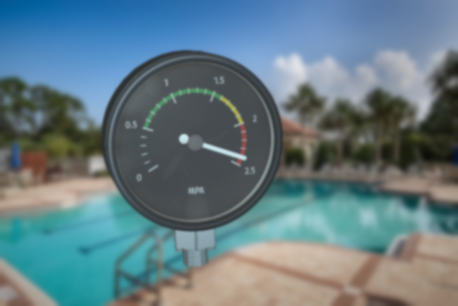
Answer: 2.4
